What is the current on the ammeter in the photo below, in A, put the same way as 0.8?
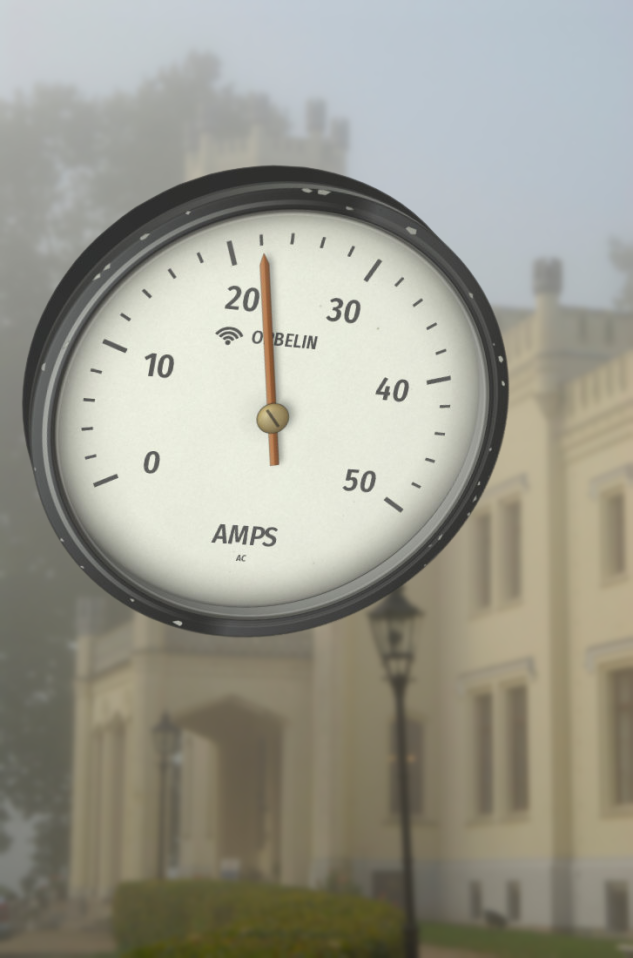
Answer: 22
